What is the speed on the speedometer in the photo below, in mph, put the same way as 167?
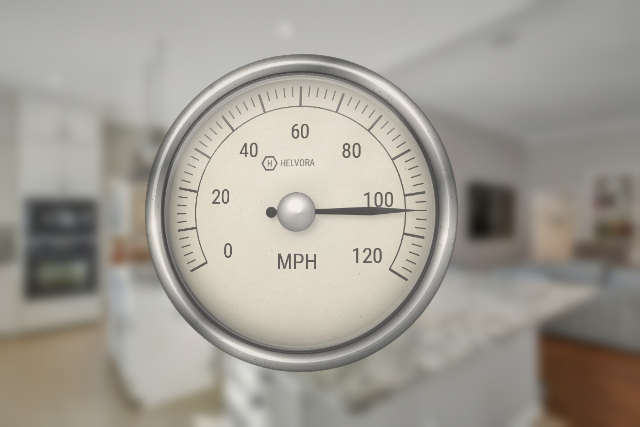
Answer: 104
